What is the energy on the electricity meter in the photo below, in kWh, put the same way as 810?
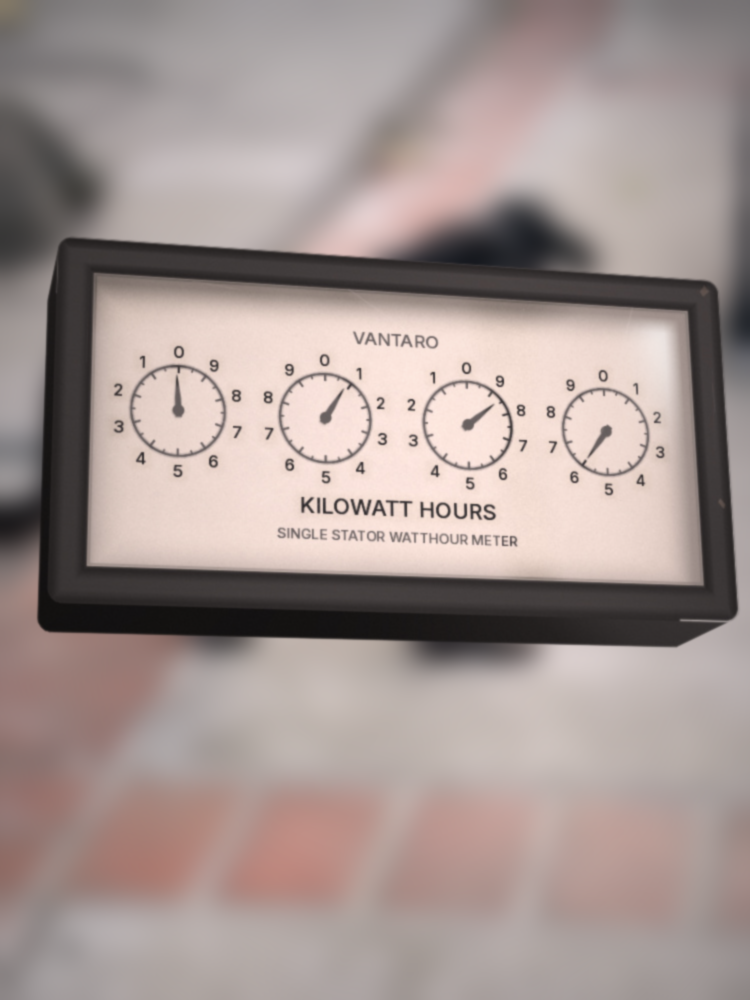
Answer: 86
